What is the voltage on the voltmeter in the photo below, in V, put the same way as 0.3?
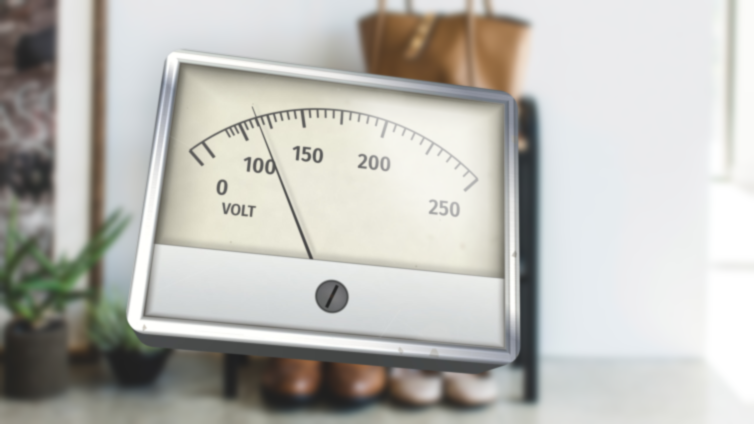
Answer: 115
